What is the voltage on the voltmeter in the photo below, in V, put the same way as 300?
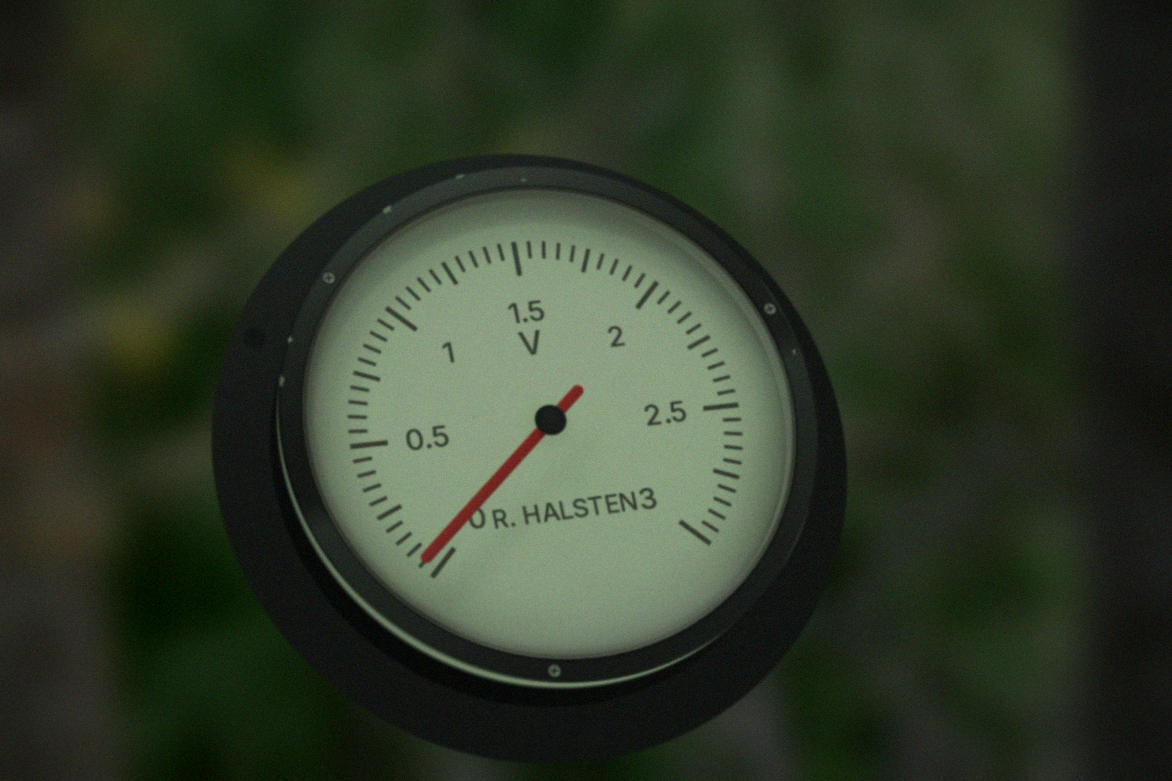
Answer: 0.05
